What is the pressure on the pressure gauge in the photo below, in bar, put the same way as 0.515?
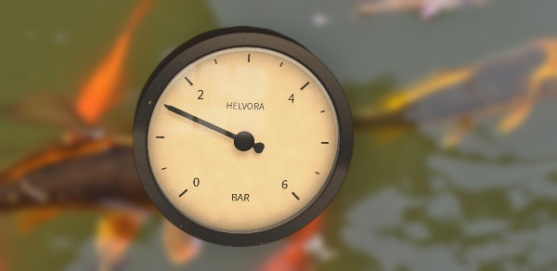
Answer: 1.5
